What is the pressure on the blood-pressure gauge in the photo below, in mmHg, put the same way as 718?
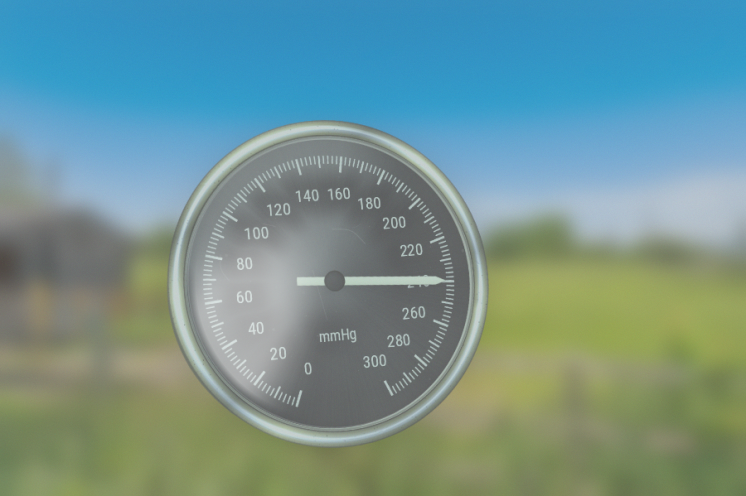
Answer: 240
